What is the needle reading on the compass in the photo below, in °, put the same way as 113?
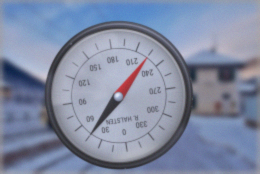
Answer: 225
